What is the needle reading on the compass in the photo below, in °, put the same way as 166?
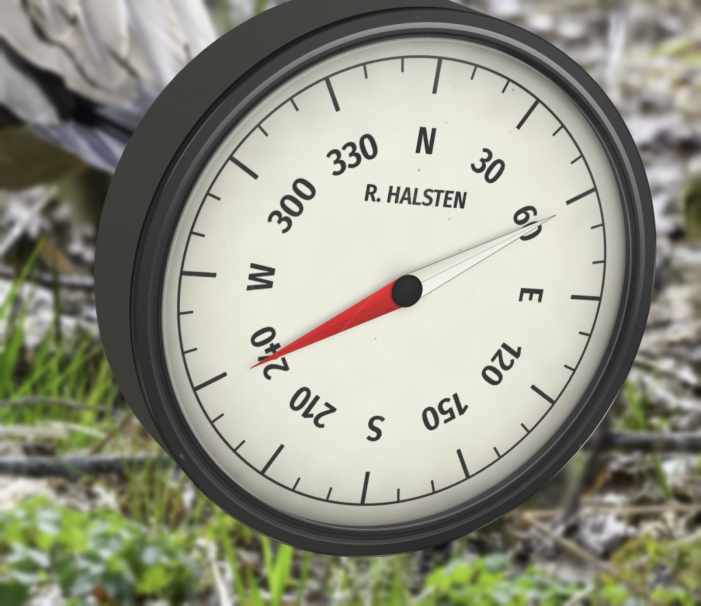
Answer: 240
